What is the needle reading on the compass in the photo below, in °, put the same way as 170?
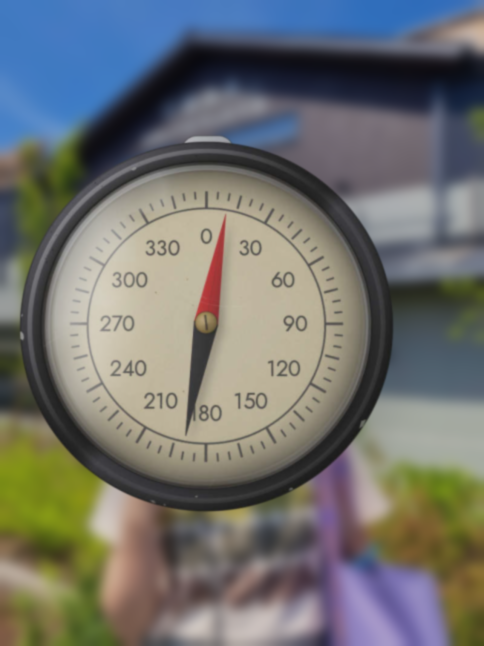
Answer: 10
